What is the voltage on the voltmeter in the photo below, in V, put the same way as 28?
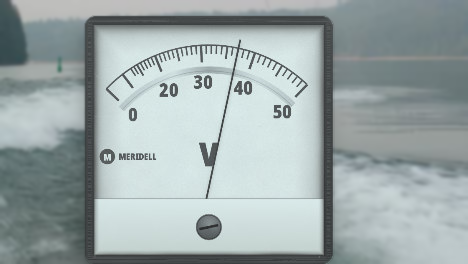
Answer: 37
